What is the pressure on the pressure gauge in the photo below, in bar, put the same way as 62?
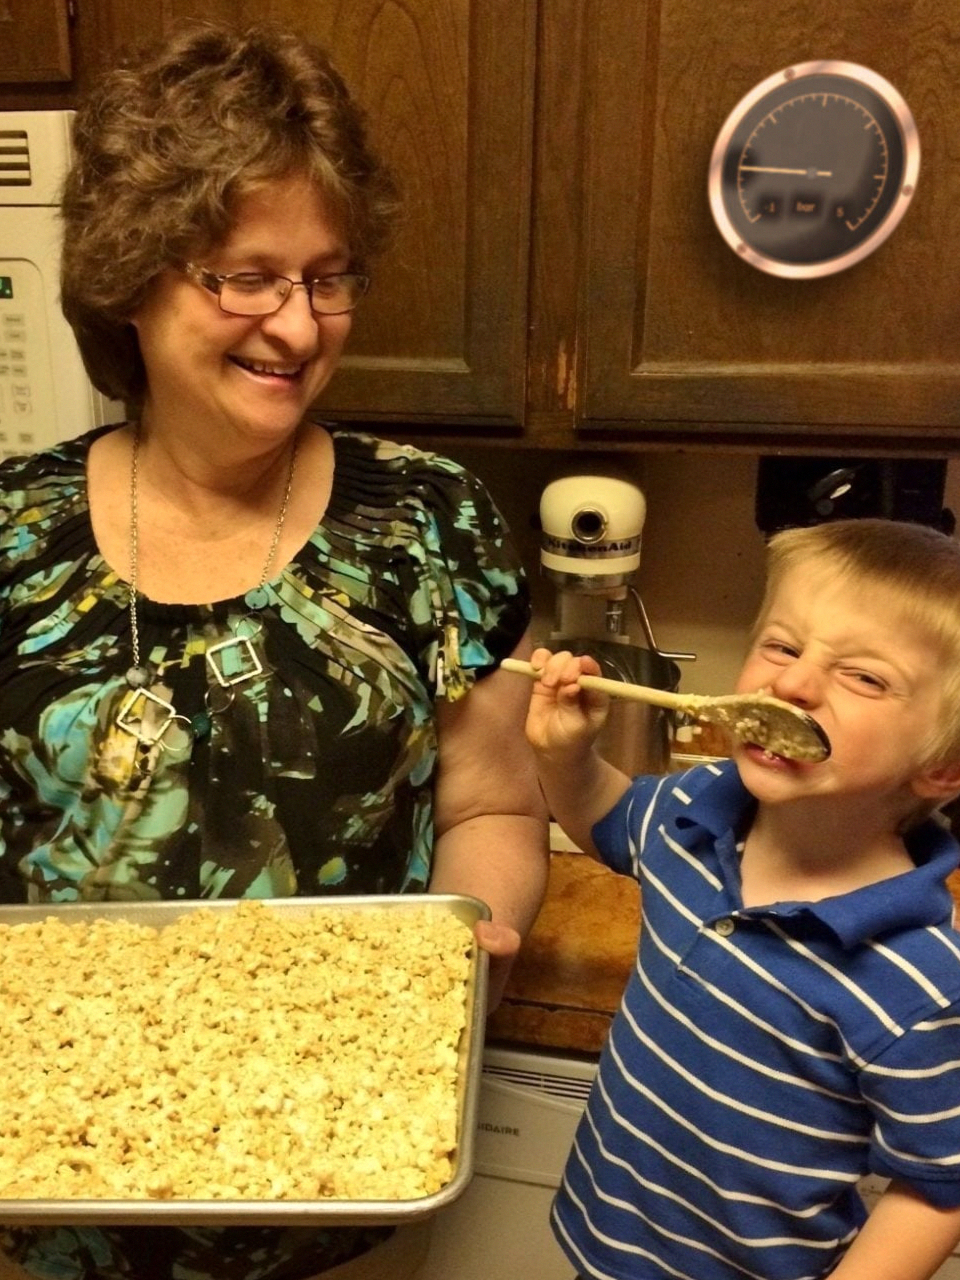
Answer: 0
